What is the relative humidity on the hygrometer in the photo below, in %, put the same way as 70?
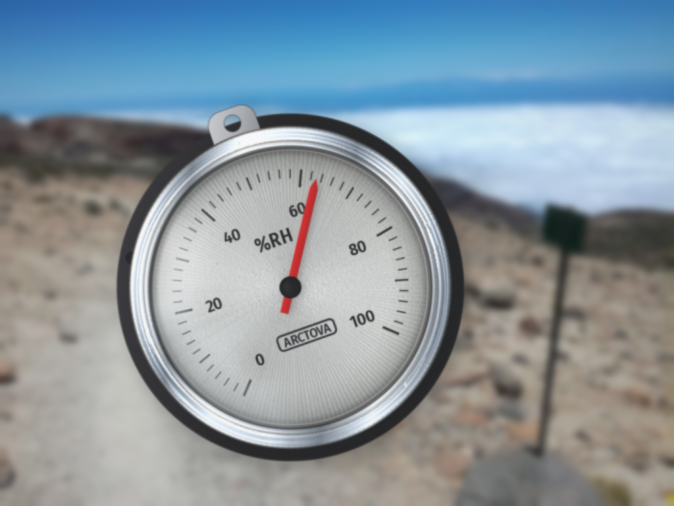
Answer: 63
